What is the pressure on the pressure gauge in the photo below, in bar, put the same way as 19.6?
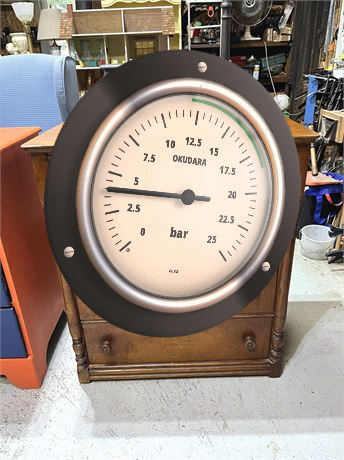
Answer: 4
